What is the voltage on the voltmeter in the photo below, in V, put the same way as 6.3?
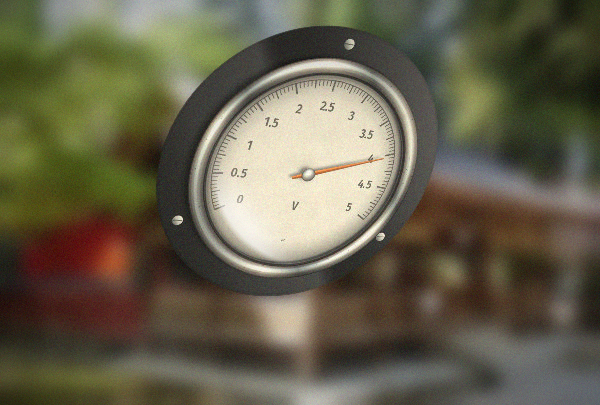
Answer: 4
